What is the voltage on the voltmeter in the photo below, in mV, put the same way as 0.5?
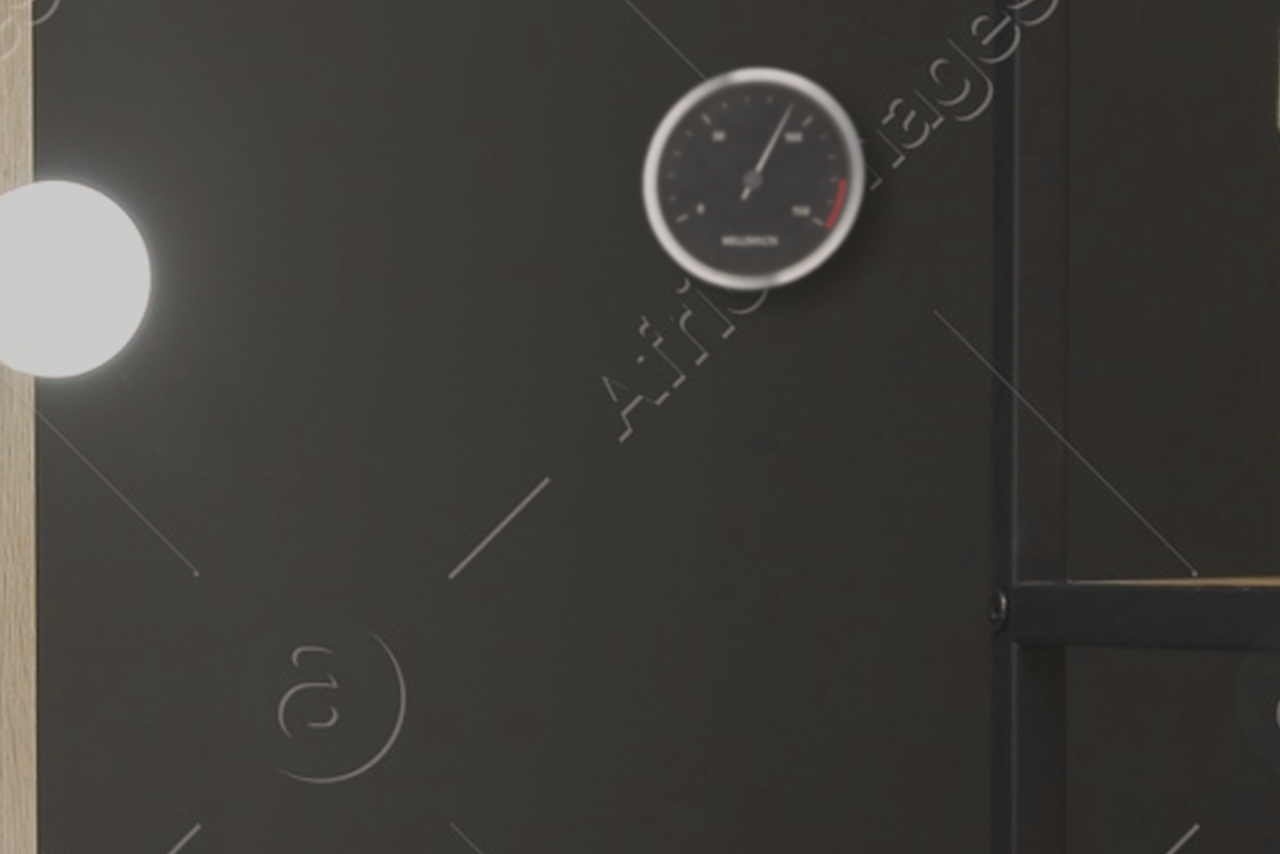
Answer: 90
